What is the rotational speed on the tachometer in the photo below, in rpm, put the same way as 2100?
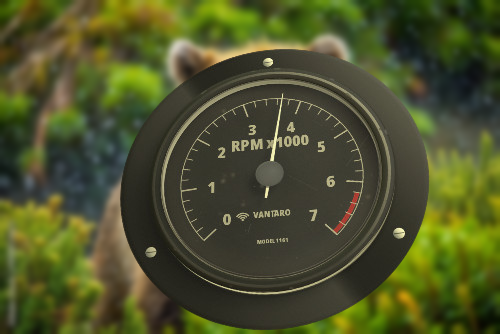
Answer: 3700
